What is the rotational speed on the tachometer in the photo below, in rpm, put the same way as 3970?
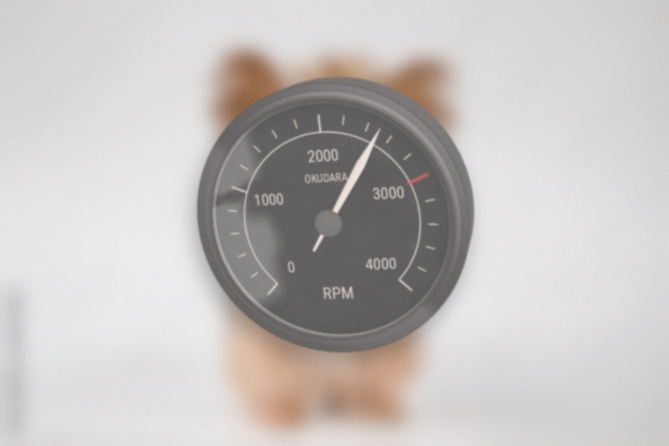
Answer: 2500
